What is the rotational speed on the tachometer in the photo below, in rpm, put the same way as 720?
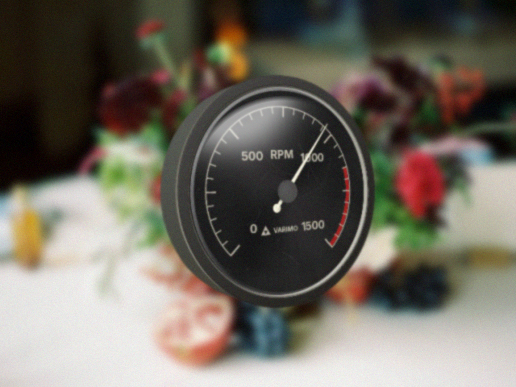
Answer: 950
